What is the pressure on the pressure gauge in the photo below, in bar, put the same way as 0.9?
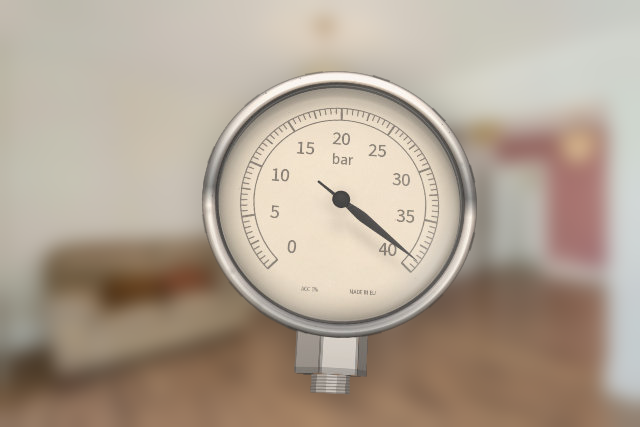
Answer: 39
